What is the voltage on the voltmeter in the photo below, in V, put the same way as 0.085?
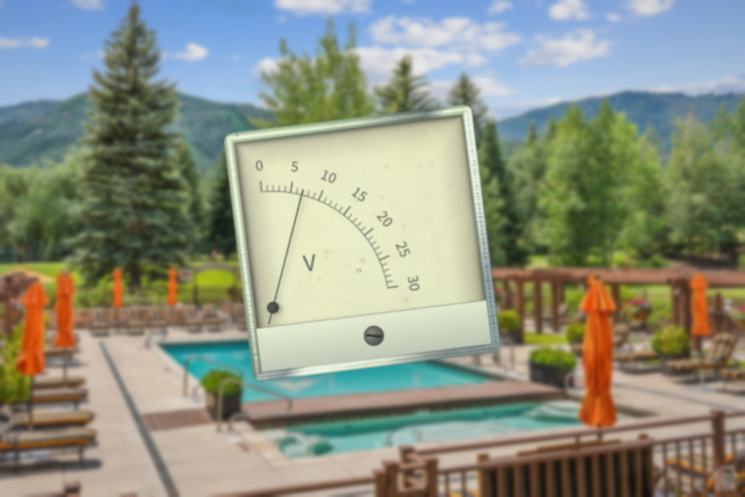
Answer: 7
